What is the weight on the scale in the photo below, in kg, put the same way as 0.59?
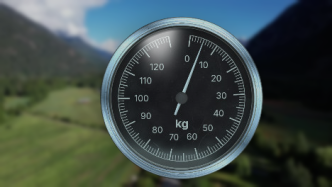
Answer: 5
